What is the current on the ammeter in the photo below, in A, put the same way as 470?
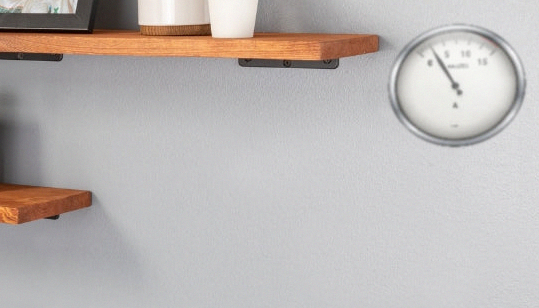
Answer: 2.5
